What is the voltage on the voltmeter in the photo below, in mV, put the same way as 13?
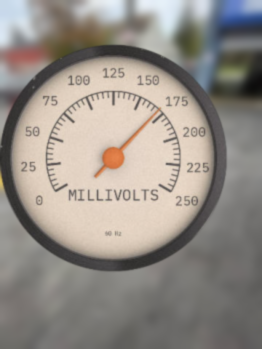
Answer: 170
